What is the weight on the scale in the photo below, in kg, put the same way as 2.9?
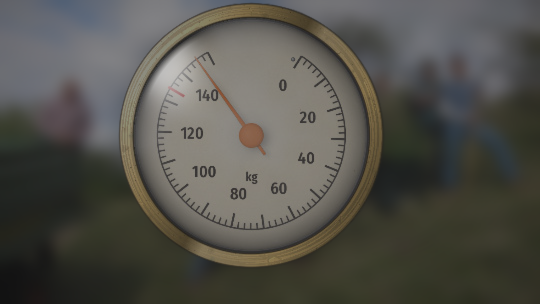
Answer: 146
